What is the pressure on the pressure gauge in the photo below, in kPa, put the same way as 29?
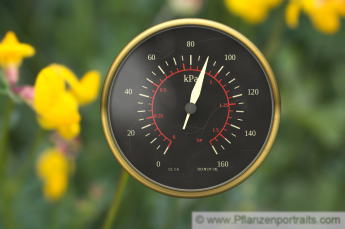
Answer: 90
